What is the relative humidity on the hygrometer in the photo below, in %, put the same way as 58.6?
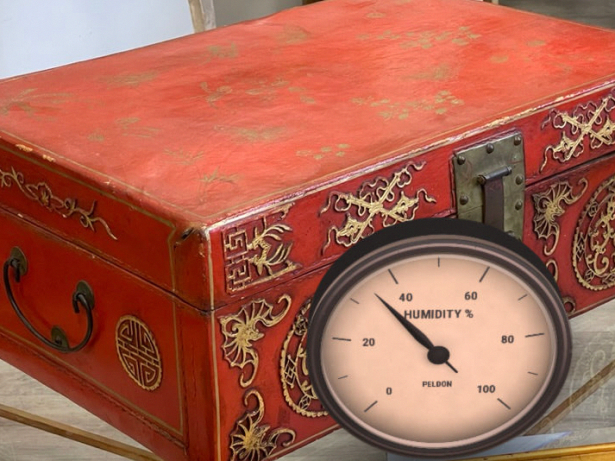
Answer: 35
